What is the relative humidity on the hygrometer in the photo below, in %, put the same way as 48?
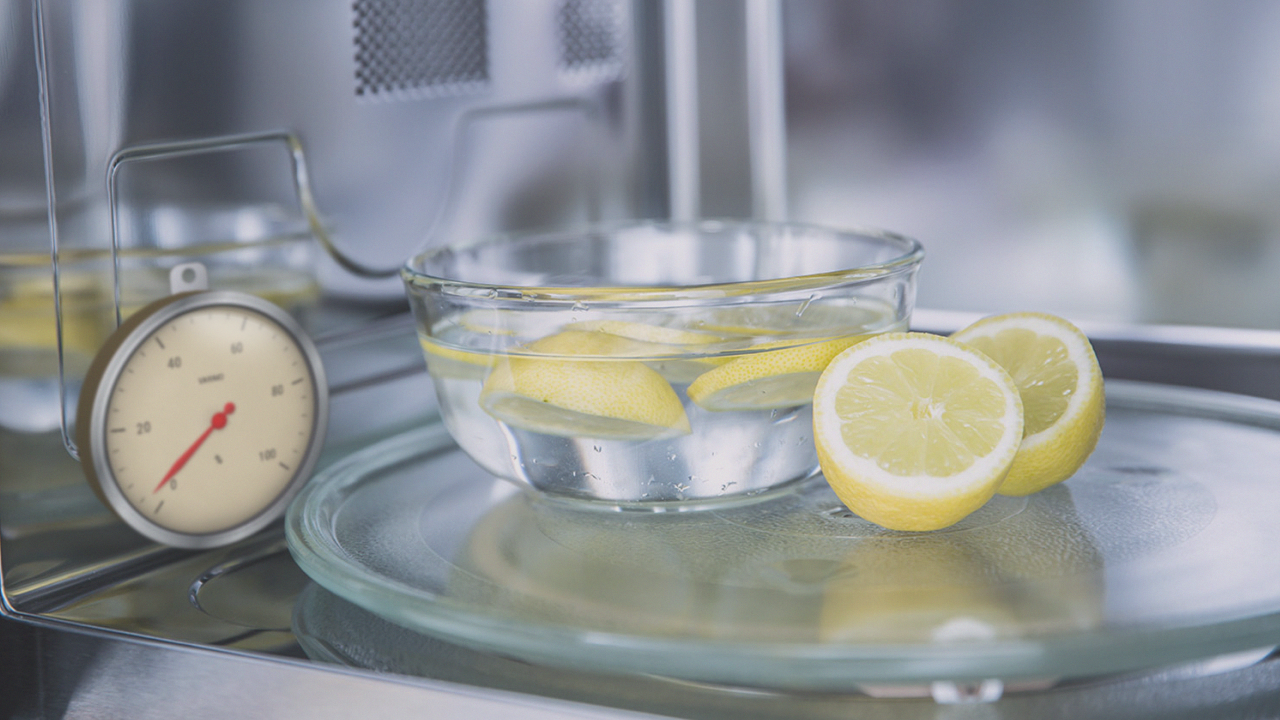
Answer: 4
